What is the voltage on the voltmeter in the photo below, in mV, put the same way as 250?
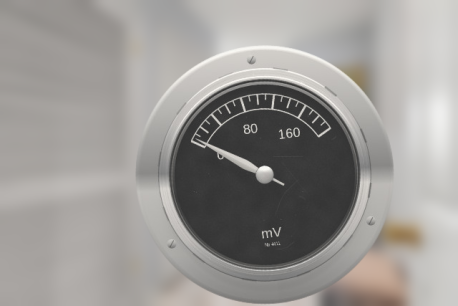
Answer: 5
